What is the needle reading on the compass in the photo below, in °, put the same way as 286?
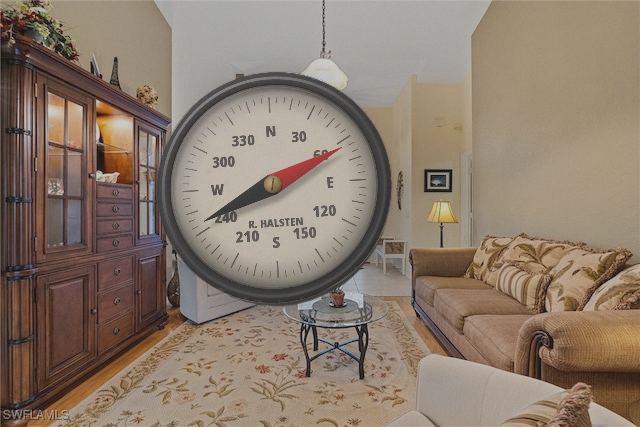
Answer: 65
